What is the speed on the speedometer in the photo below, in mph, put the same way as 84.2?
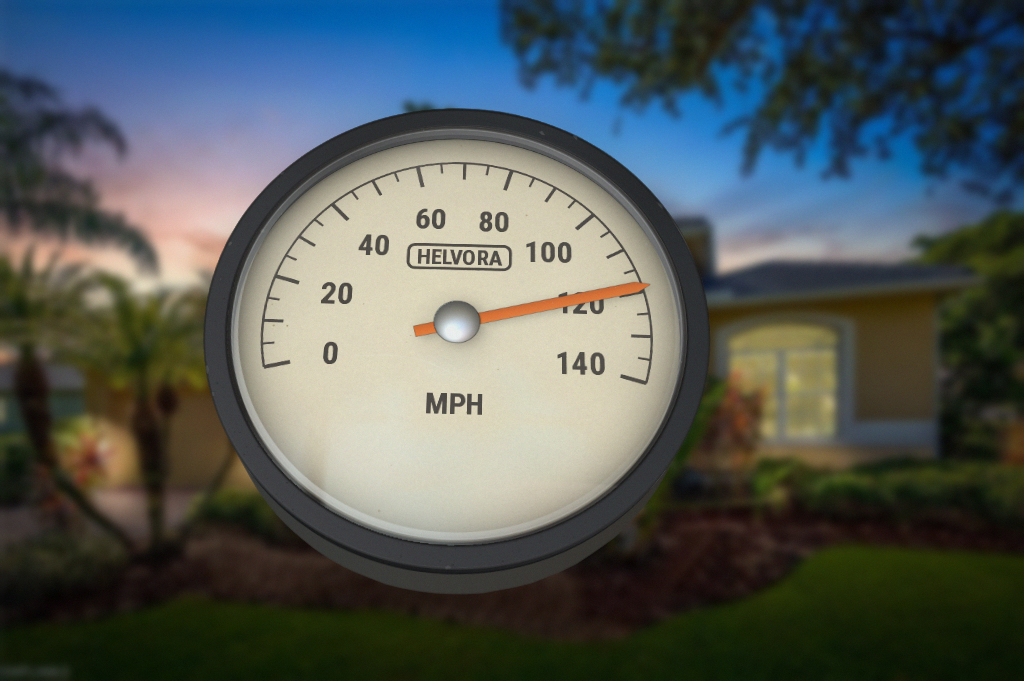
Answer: 120
